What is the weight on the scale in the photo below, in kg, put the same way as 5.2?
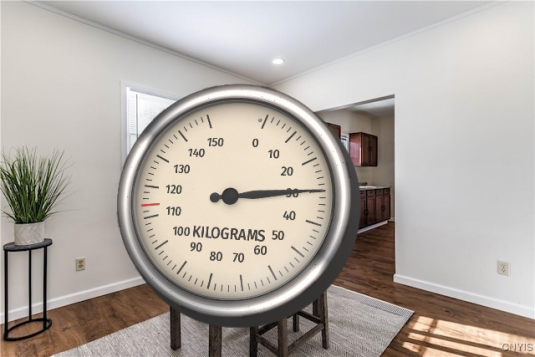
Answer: 30
